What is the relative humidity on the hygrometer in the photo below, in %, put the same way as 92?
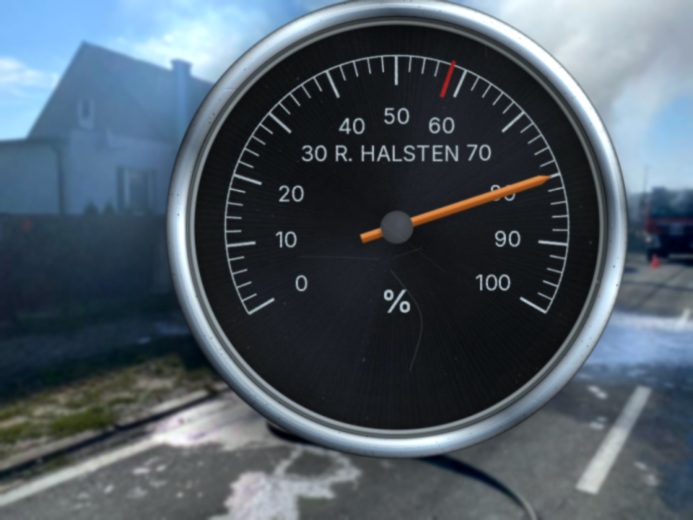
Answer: 80
